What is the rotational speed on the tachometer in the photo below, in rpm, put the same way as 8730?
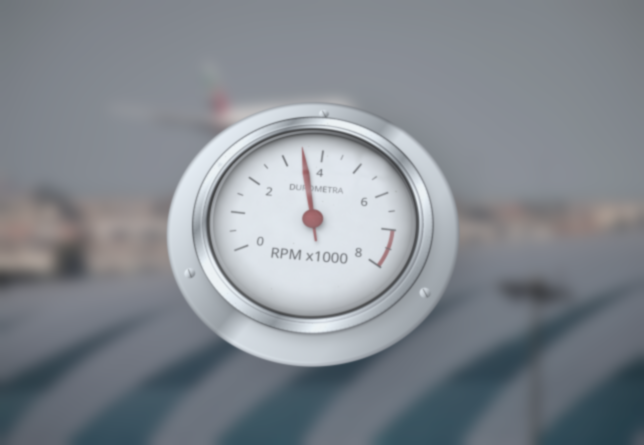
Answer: 3500
